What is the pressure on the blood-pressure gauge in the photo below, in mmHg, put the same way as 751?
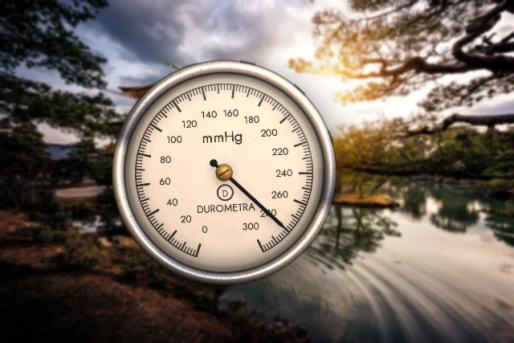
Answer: 280
